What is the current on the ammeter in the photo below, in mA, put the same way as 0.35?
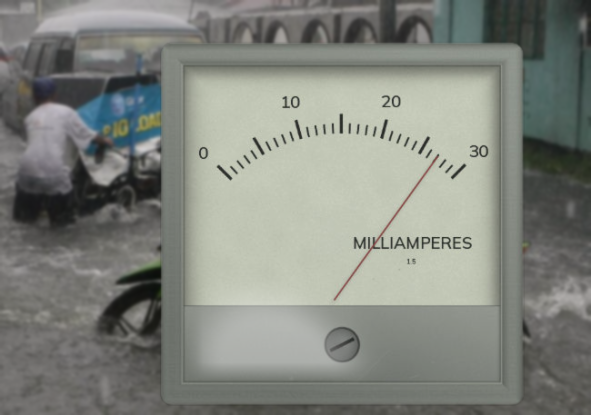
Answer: 27
